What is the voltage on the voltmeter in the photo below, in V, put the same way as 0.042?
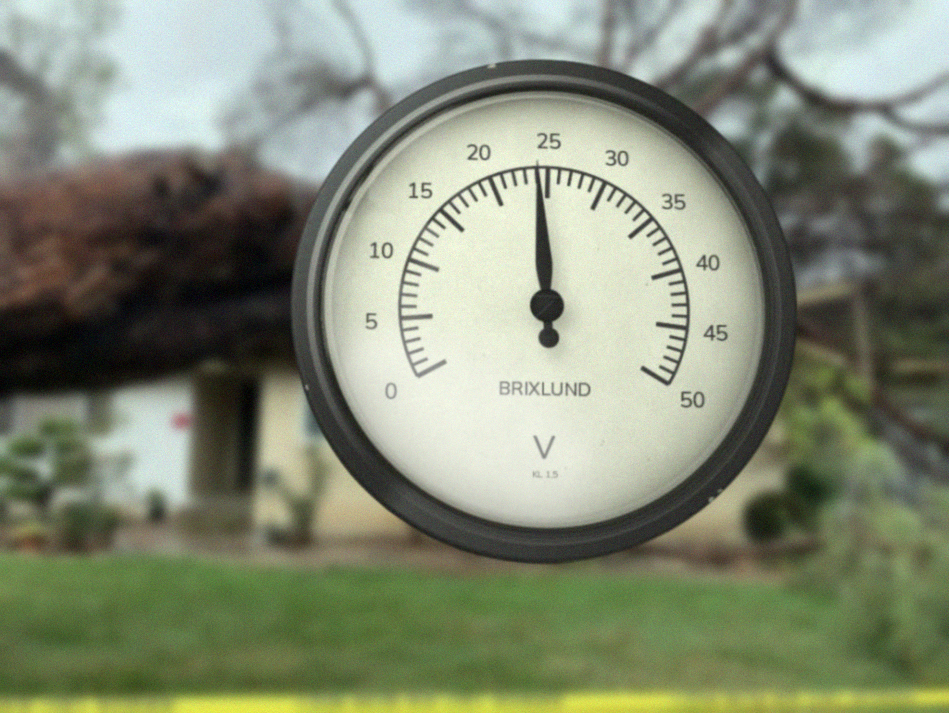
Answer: 24
